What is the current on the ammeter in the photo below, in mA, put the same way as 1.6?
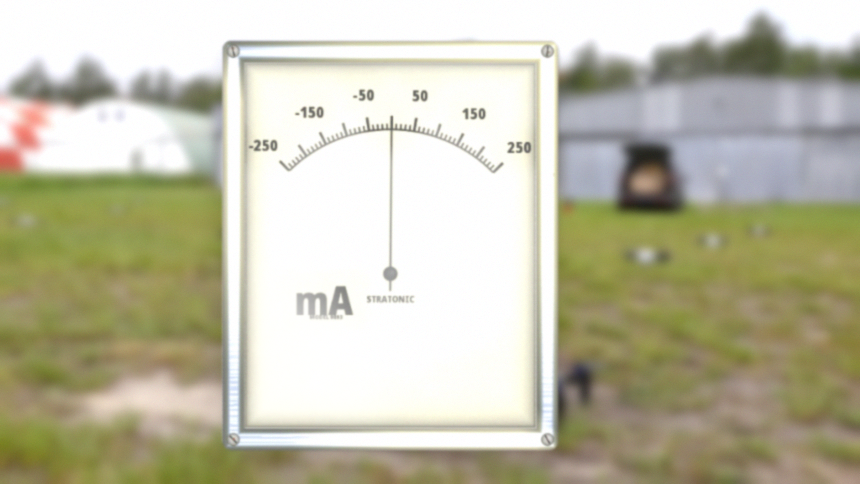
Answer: 0
